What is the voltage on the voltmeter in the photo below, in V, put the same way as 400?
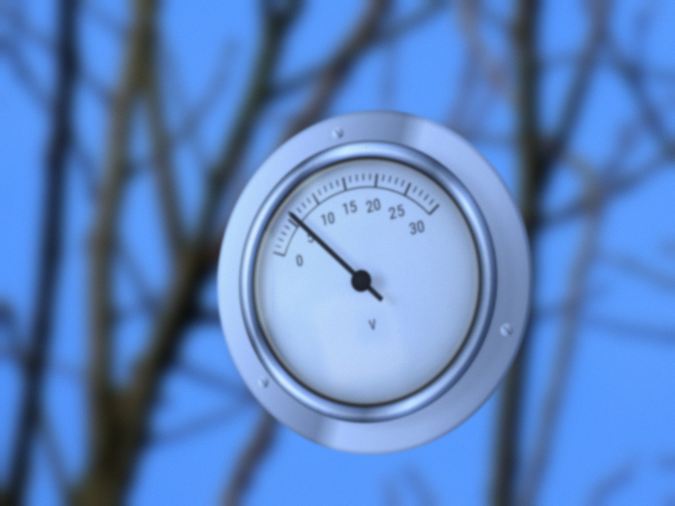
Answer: 6
